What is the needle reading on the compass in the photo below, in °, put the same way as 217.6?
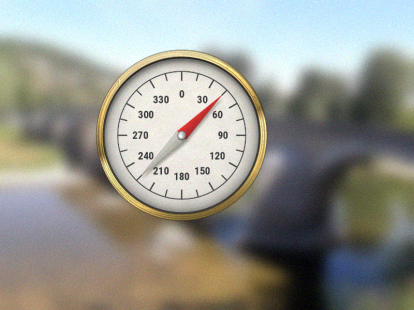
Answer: 45
